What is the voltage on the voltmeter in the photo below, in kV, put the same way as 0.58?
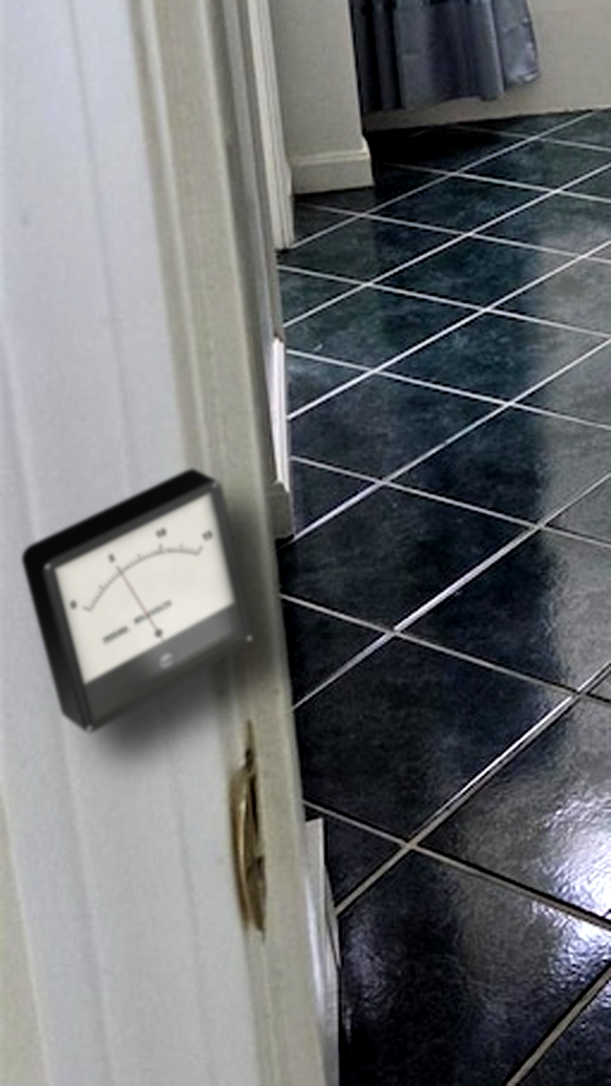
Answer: 5
